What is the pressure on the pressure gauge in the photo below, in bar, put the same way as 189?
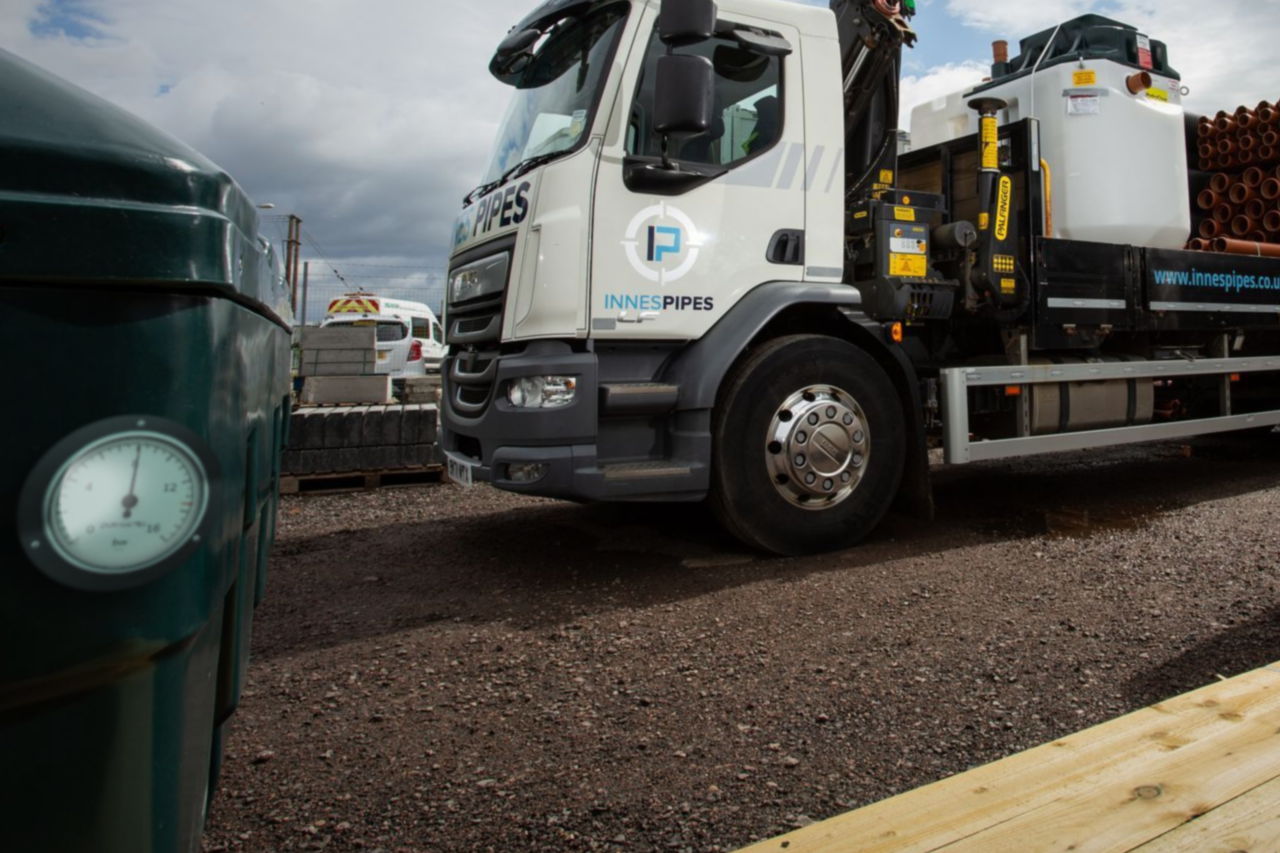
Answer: 8
